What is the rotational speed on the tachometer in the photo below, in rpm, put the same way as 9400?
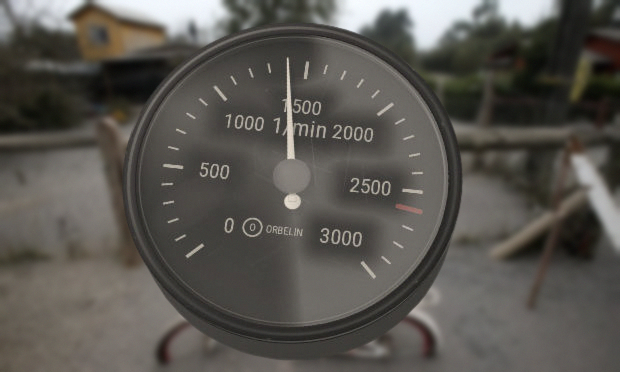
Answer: 1400
